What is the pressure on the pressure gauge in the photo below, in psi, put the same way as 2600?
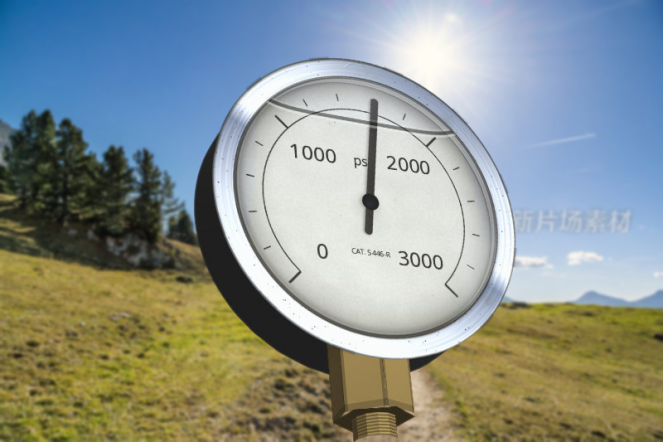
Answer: 1600
